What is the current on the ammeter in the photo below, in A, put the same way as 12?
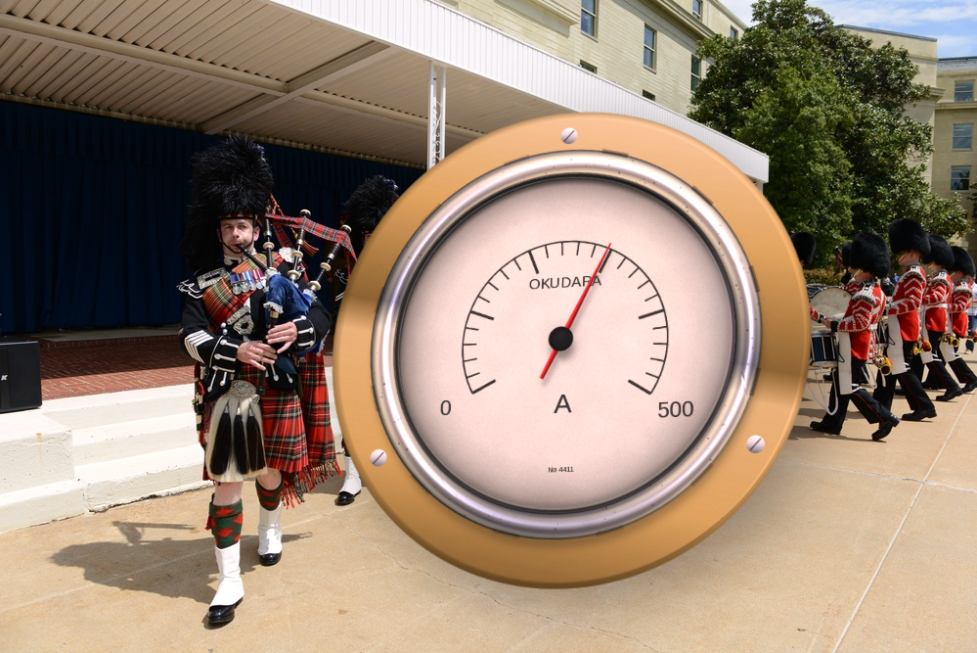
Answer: 300
